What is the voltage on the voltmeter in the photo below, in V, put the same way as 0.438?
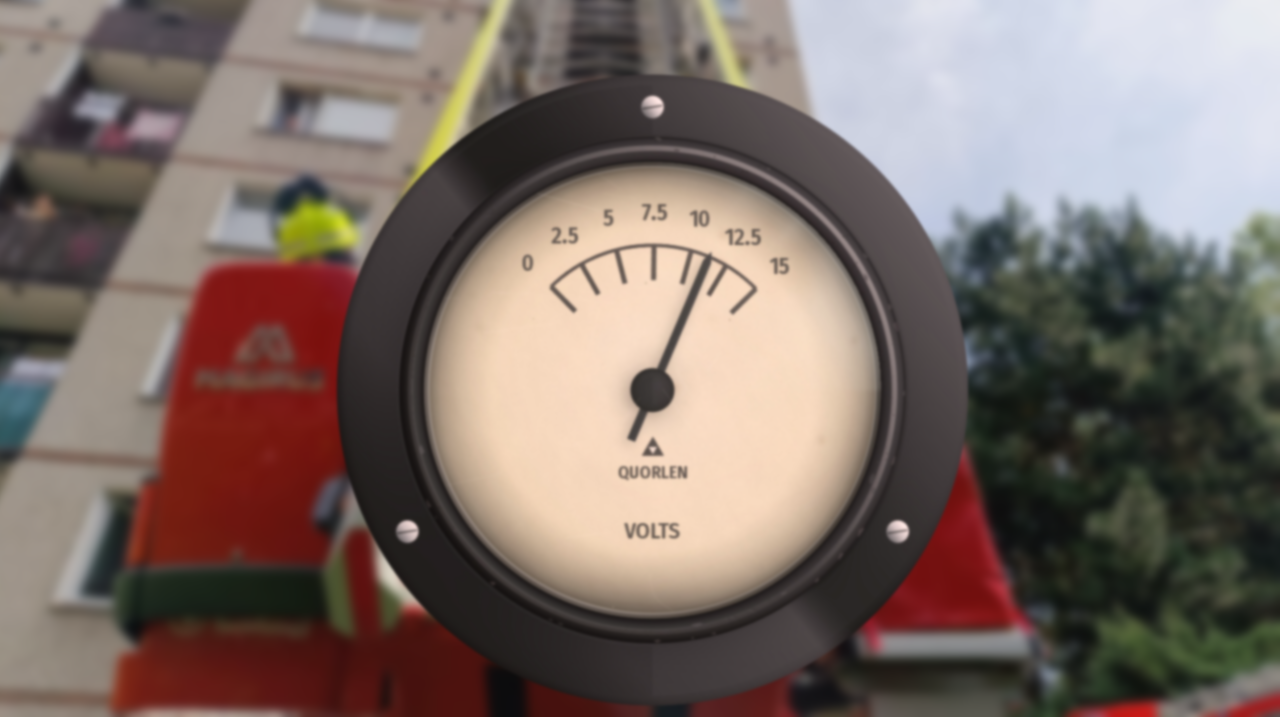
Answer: 11.25
